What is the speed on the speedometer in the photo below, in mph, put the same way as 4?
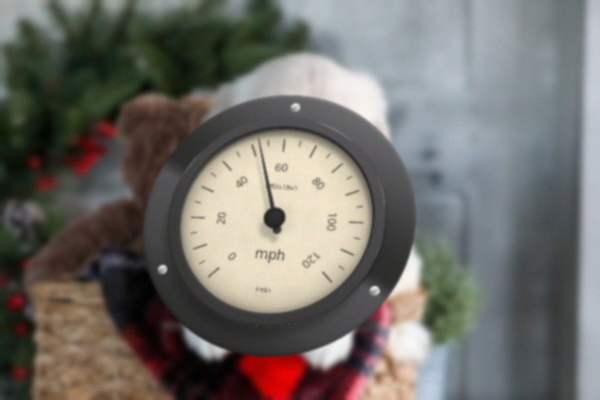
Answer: 52.5
